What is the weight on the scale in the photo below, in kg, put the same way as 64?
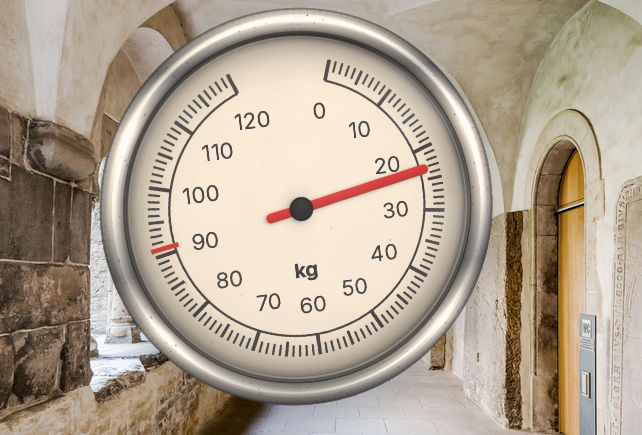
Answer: 23
